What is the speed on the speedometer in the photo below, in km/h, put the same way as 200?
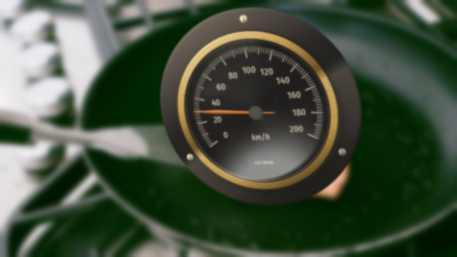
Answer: 30
